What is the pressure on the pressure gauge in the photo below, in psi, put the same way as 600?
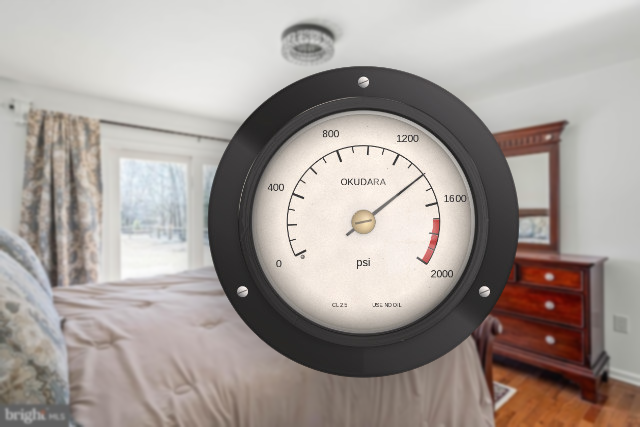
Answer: 1400
